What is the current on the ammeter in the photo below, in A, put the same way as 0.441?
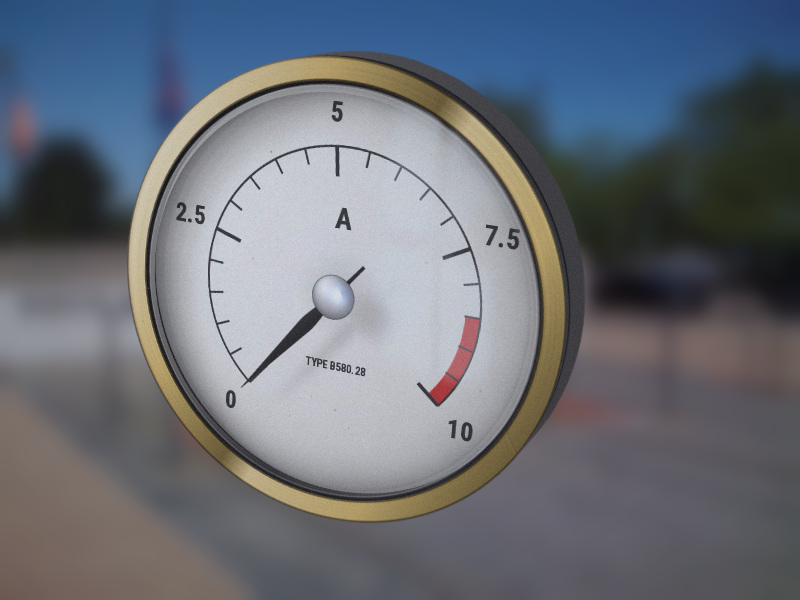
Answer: 0
